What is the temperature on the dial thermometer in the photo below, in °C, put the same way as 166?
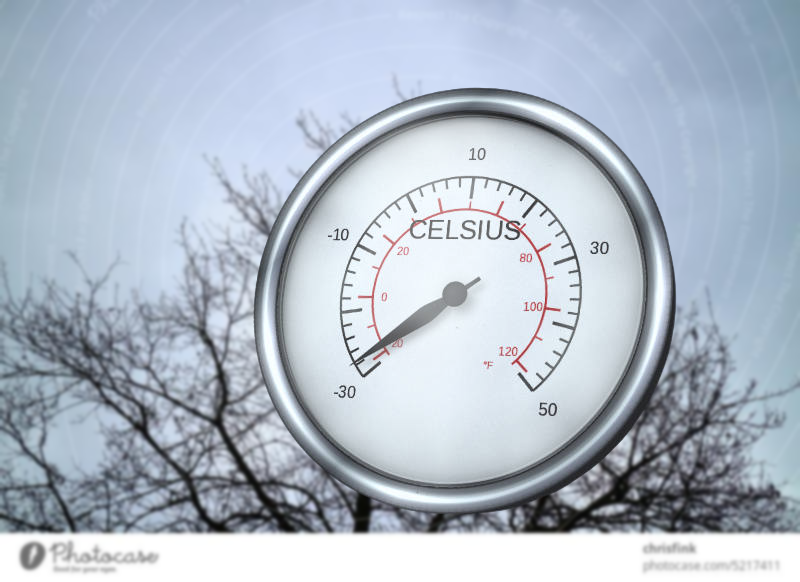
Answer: -28
